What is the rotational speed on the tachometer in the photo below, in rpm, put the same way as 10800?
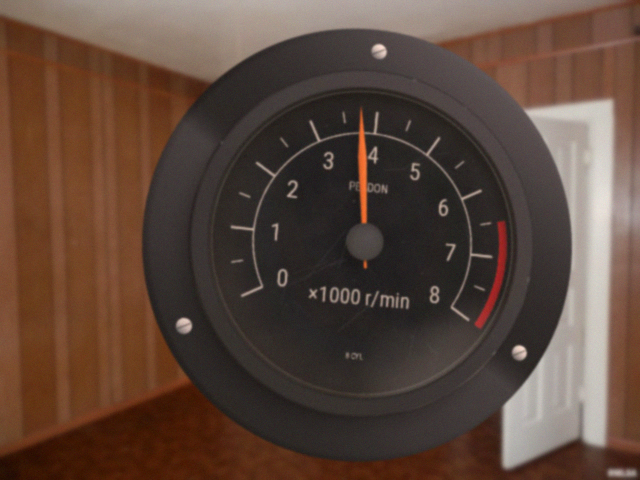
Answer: 3750
